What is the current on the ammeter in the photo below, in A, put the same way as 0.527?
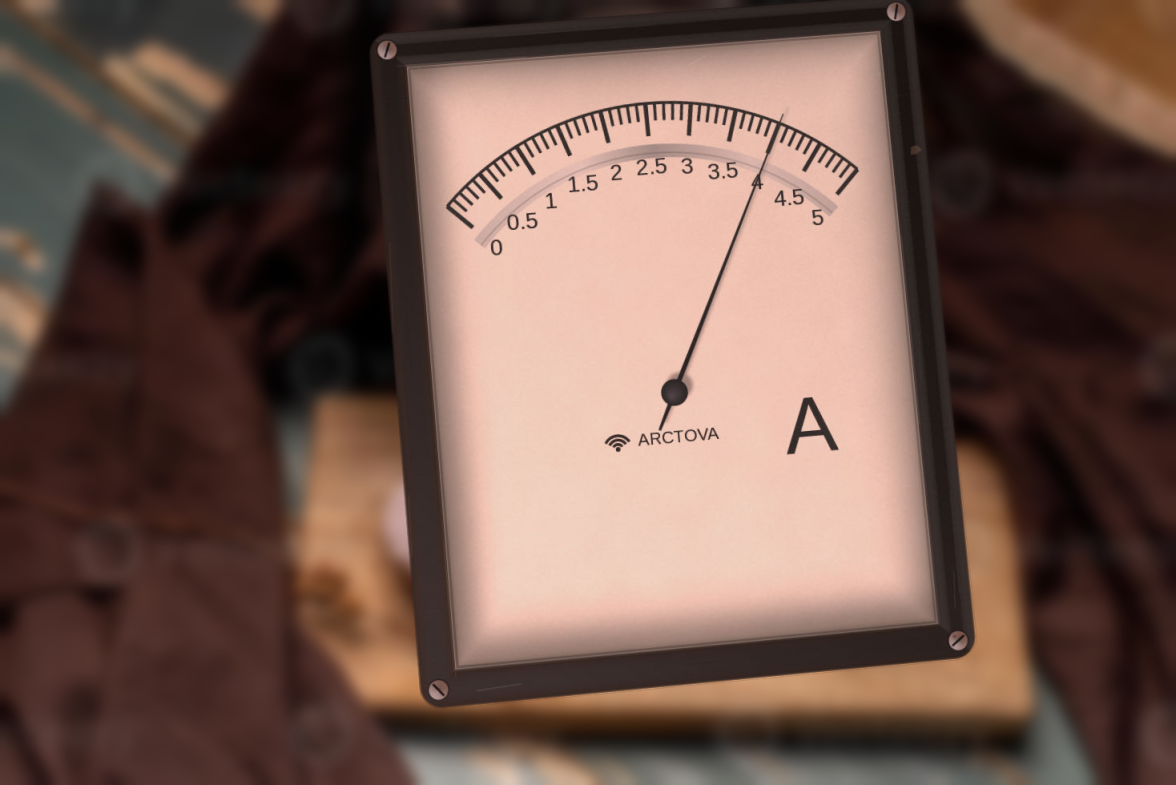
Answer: 4
